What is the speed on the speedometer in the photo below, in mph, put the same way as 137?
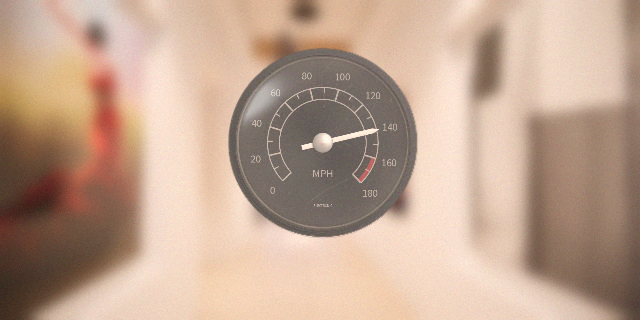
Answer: 140
